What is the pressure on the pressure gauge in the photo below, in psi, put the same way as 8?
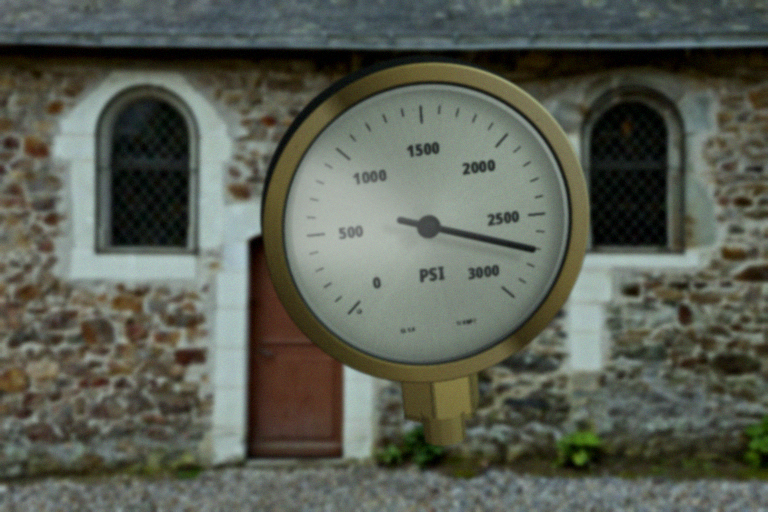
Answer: 2700
